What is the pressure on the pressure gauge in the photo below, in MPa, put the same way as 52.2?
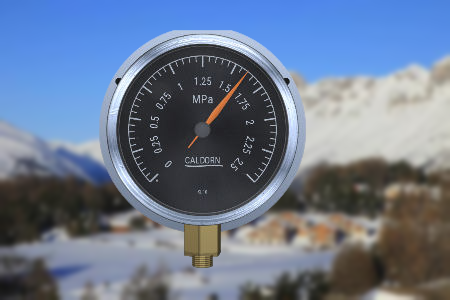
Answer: 1.6
